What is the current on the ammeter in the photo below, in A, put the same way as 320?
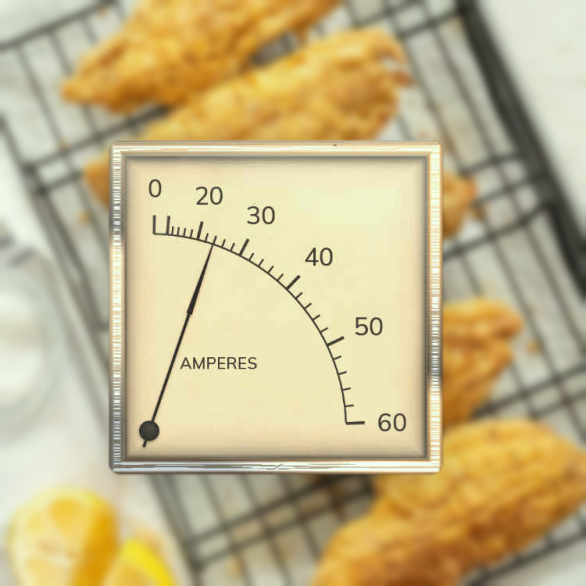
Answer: 24
